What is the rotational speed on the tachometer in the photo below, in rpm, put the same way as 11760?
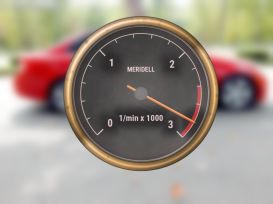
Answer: 2800
